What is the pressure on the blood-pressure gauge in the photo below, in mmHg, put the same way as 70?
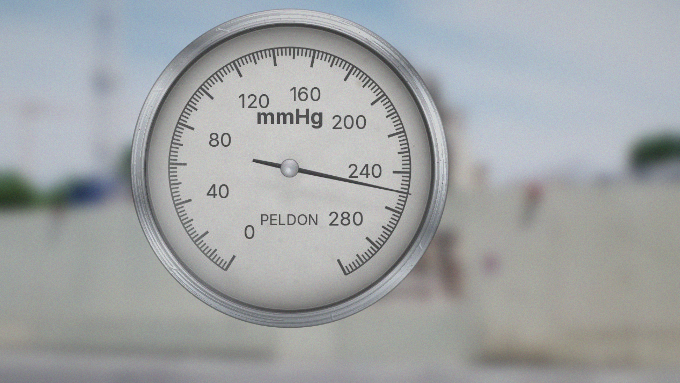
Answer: 250
